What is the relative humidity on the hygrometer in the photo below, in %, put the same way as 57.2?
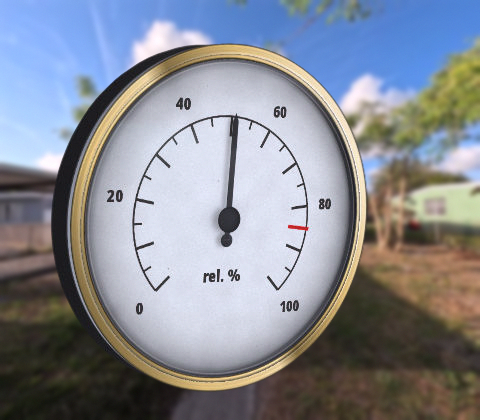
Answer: 50
